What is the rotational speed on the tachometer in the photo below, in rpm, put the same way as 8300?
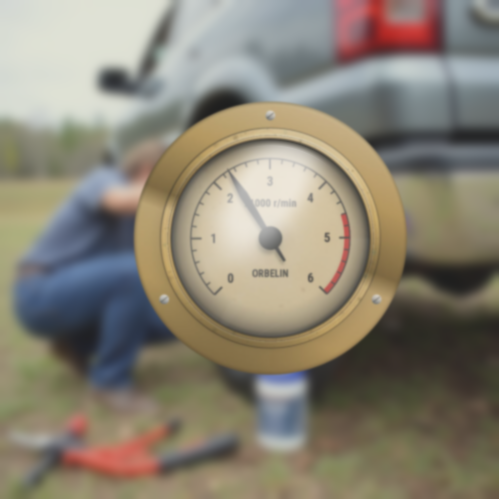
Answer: 2300
